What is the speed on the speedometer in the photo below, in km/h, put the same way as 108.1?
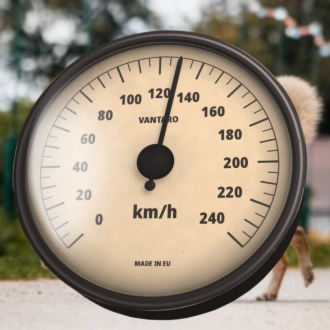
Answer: 130
